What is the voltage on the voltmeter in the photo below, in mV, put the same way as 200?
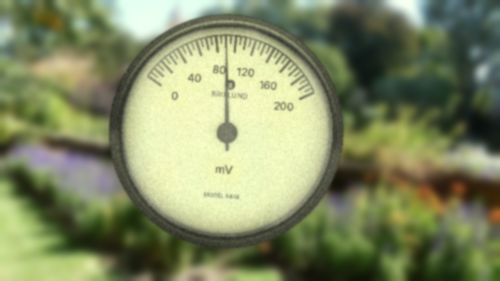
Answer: 90
